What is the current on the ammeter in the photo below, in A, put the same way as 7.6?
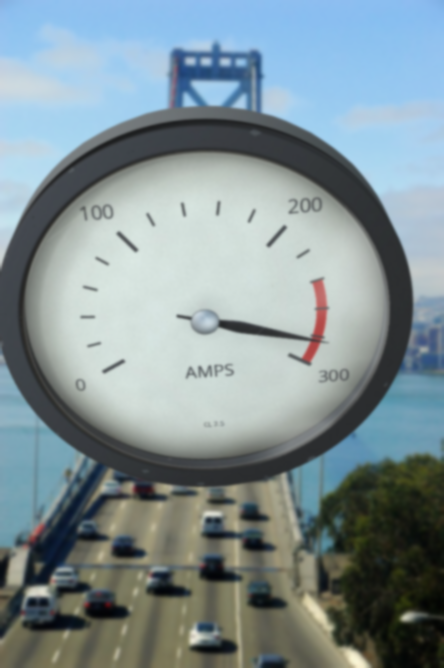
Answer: 280
